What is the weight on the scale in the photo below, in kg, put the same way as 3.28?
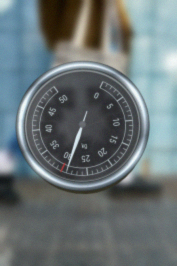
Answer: 29
